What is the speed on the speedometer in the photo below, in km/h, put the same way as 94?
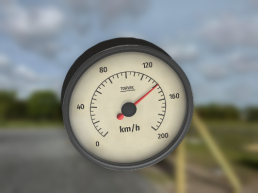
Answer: 140
